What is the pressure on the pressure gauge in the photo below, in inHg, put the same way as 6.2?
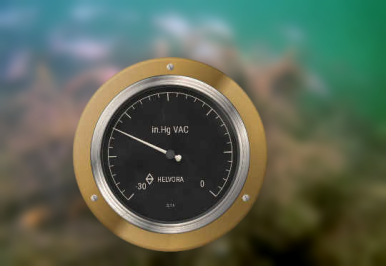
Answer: -22
